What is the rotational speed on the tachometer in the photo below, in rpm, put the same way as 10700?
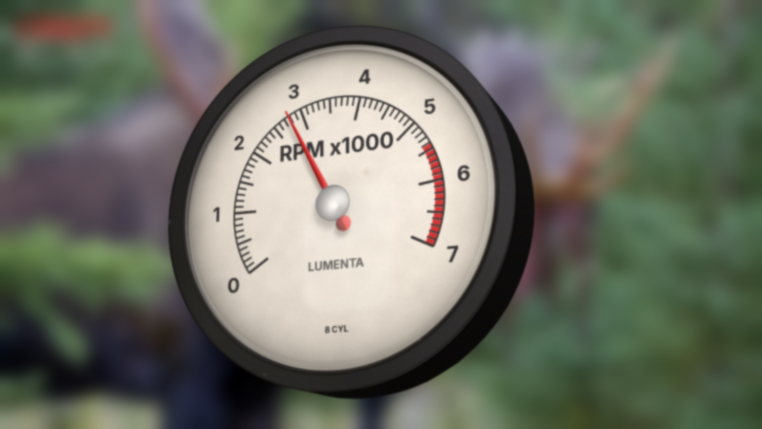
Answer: 2800
